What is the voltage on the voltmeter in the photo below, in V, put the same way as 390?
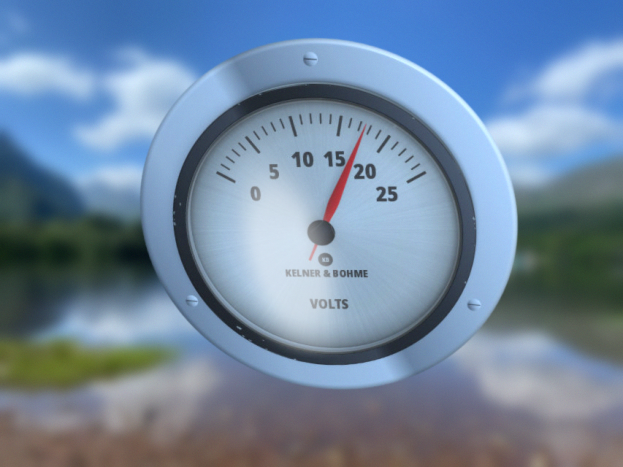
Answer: 17.5
